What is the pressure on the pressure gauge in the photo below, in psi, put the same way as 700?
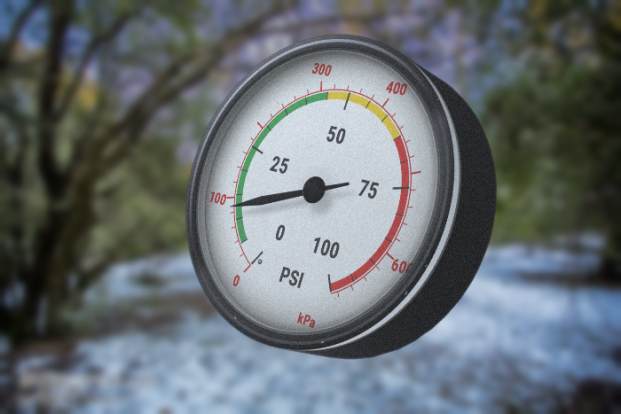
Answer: 12.5
